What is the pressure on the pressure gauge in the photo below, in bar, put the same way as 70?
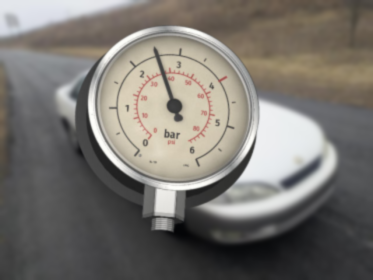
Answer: 2.5
